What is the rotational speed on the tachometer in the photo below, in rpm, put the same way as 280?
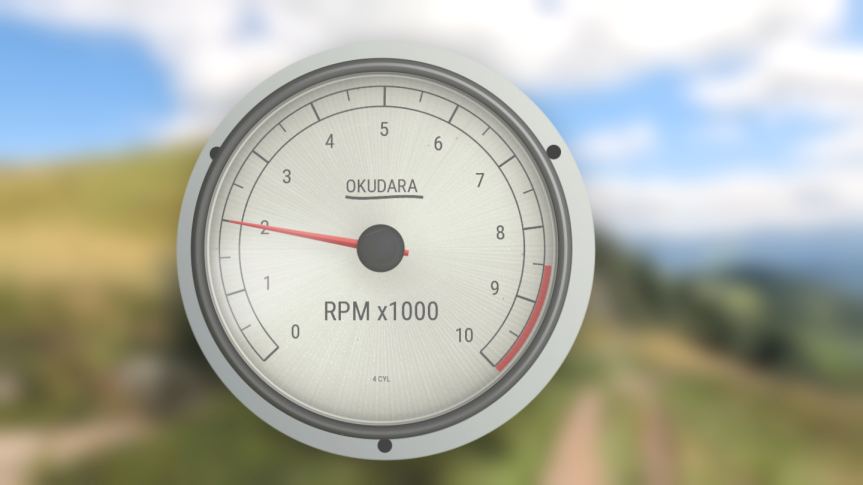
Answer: 2000
